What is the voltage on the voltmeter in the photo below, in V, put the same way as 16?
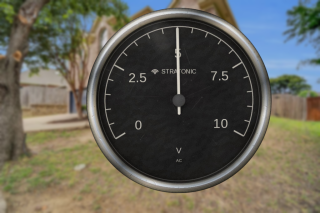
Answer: 5
